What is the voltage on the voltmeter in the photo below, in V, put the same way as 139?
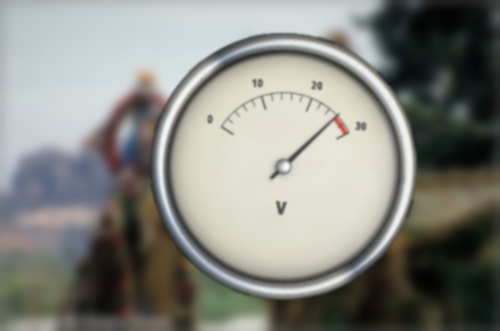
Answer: 26
